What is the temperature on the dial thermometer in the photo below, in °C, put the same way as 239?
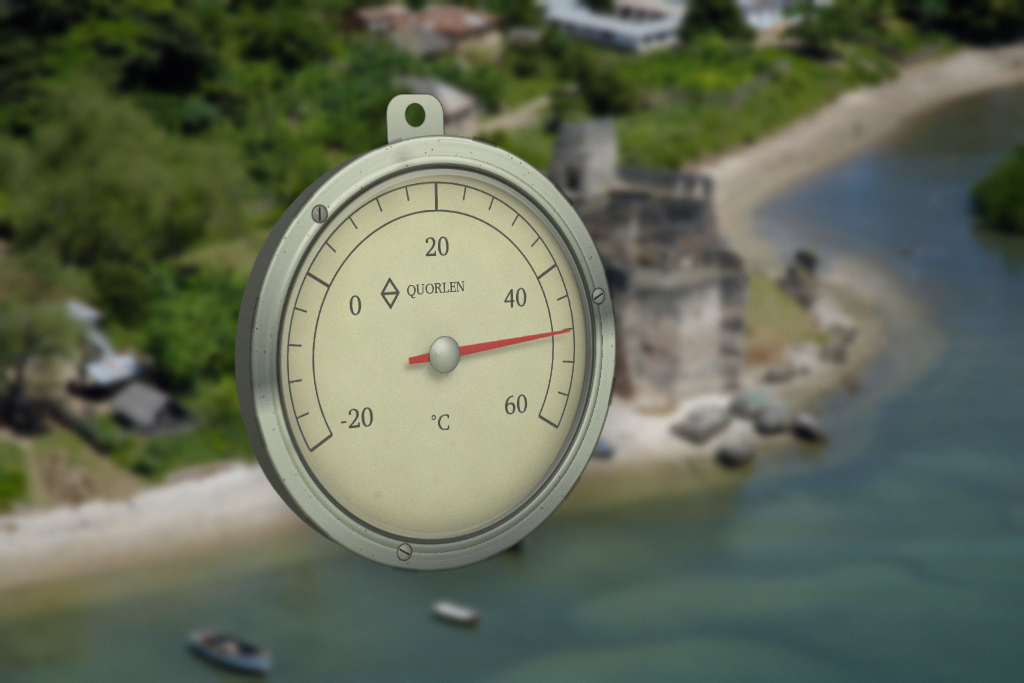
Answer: 48
